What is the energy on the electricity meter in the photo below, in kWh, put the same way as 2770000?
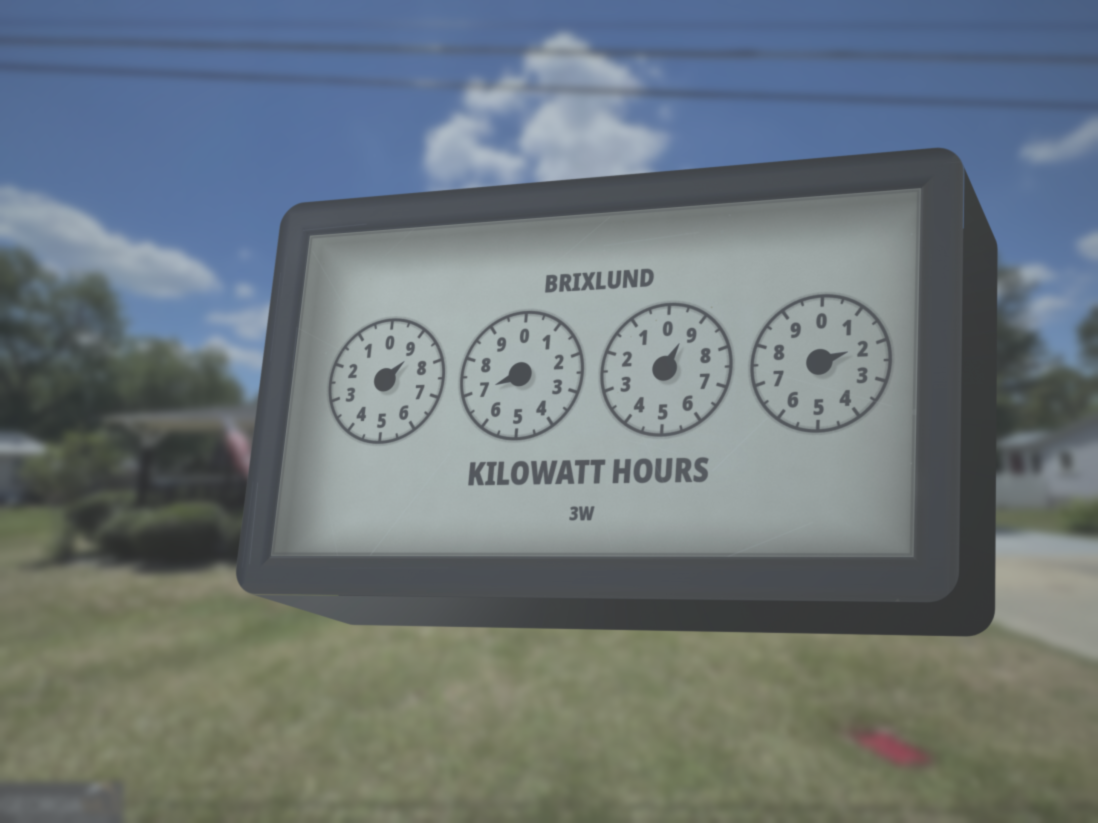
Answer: 8692
